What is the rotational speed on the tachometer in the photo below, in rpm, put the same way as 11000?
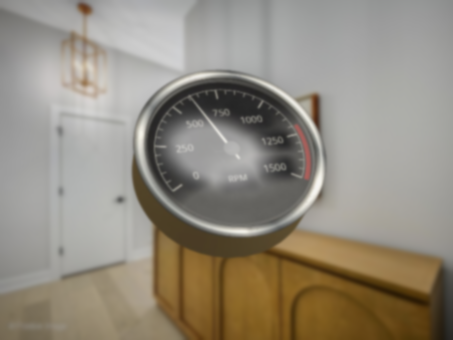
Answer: 600
